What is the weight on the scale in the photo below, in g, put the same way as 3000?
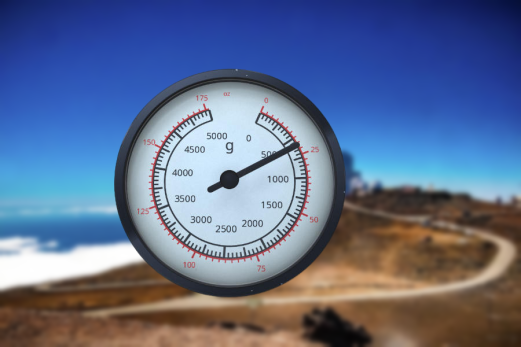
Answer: 600
